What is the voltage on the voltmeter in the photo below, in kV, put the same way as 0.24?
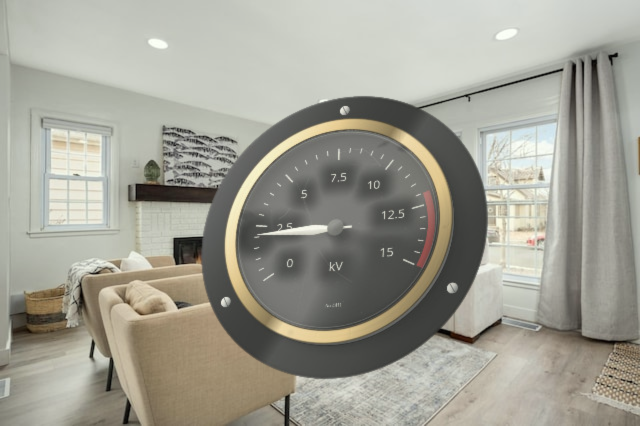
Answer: 2
